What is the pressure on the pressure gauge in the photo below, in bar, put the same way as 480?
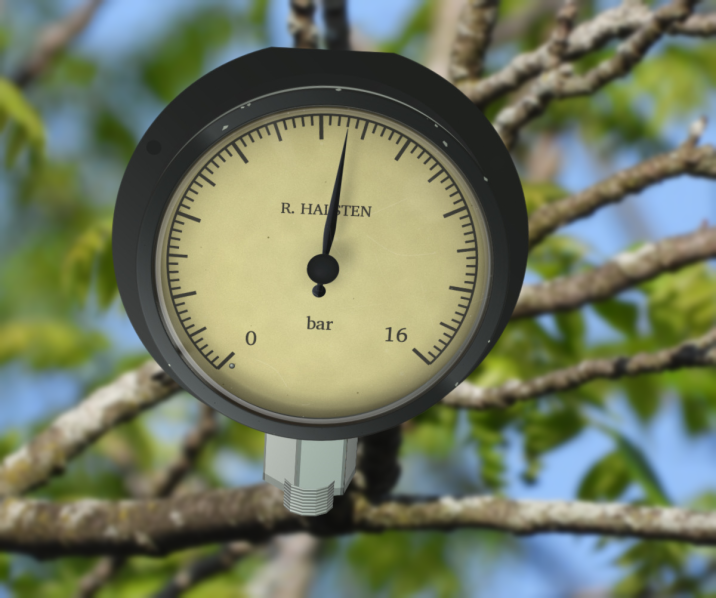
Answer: 8.6
